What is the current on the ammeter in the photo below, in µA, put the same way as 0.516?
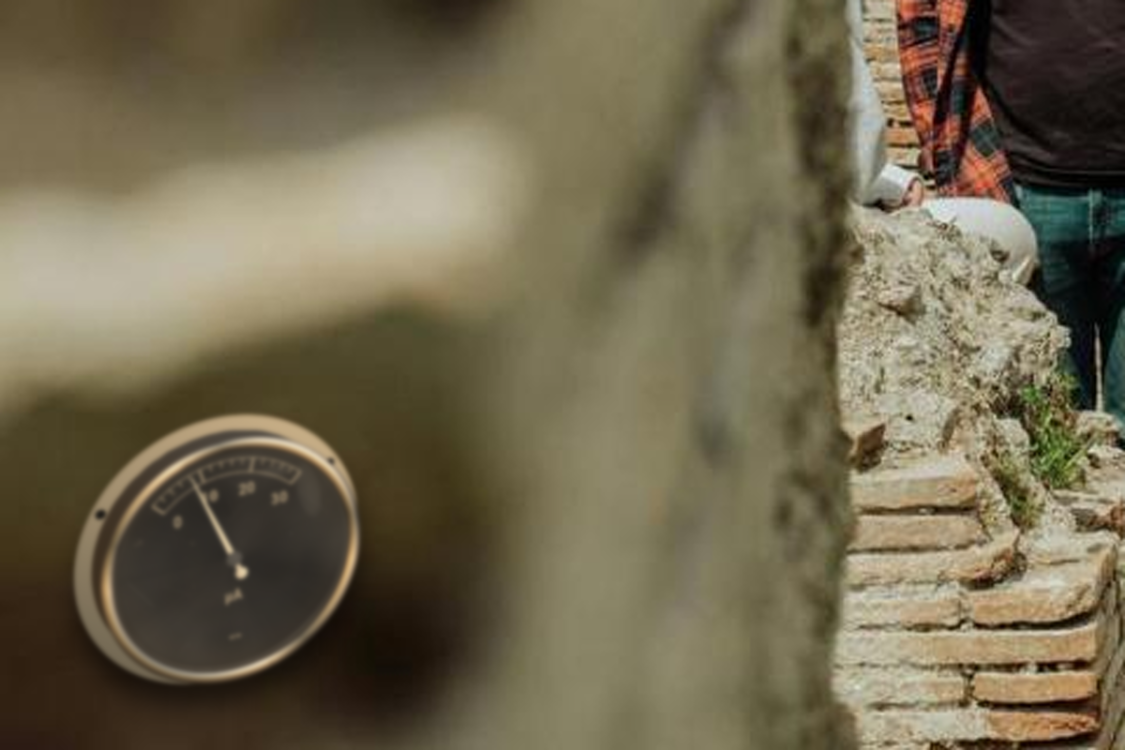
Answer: 8
